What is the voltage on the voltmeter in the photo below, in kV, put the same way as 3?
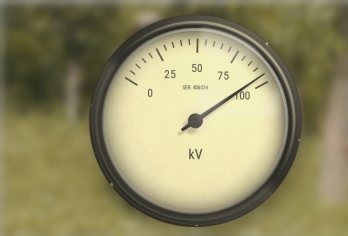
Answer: 95
